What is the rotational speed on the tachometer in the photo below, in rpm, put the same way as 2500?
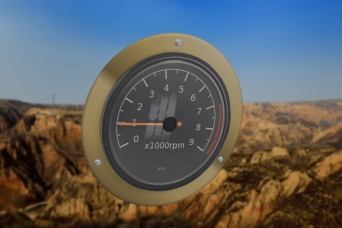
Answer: 1000
